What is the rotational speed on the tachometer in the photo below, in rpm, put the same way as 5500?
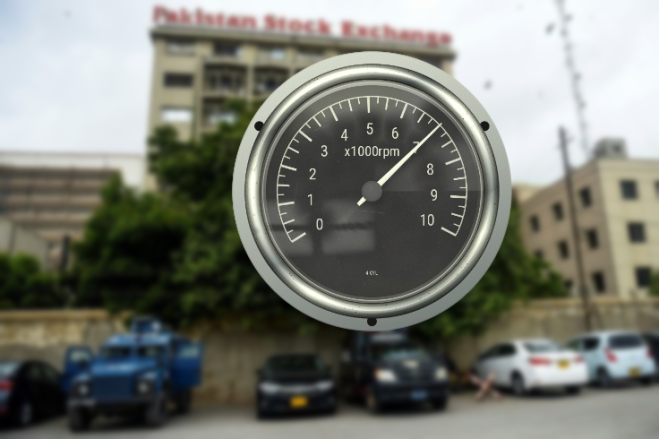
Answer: 7000
